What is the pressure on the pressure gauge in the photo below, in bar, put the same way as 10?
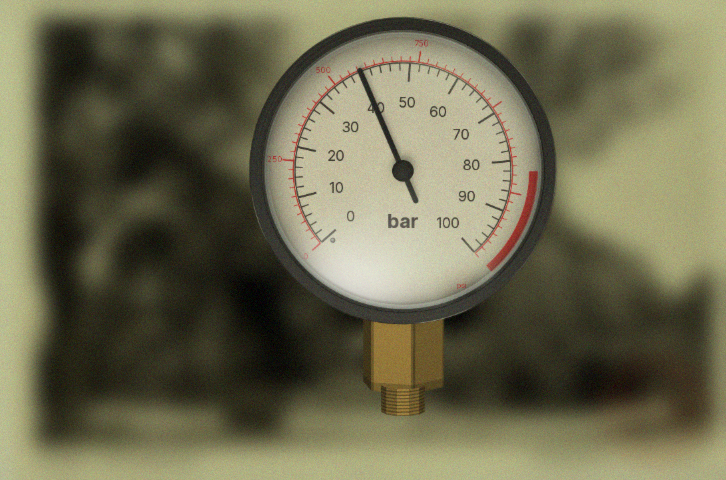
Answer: 40
